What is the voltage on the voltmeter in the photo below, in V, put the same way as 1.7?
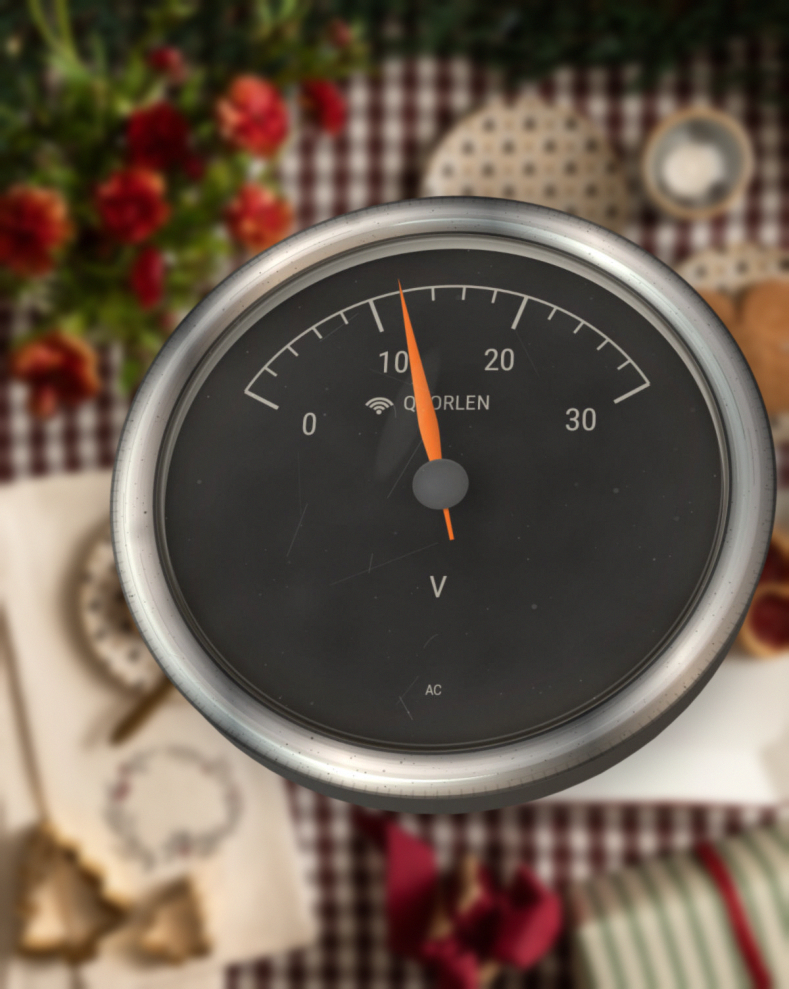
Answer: 12
